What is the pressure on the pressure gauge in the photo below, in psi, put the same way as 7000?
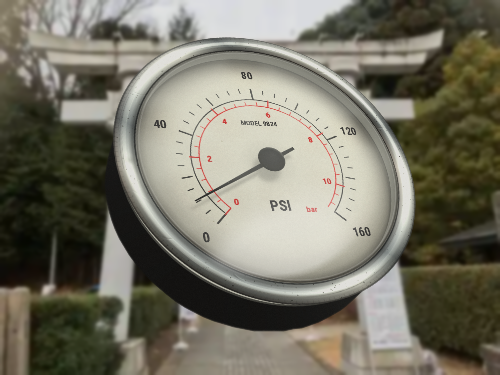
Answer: 10
